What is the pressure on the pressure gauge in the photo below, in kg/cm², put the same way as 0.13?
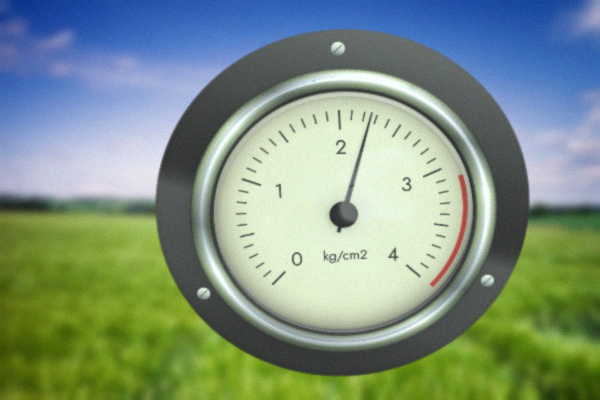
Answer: 2.25
